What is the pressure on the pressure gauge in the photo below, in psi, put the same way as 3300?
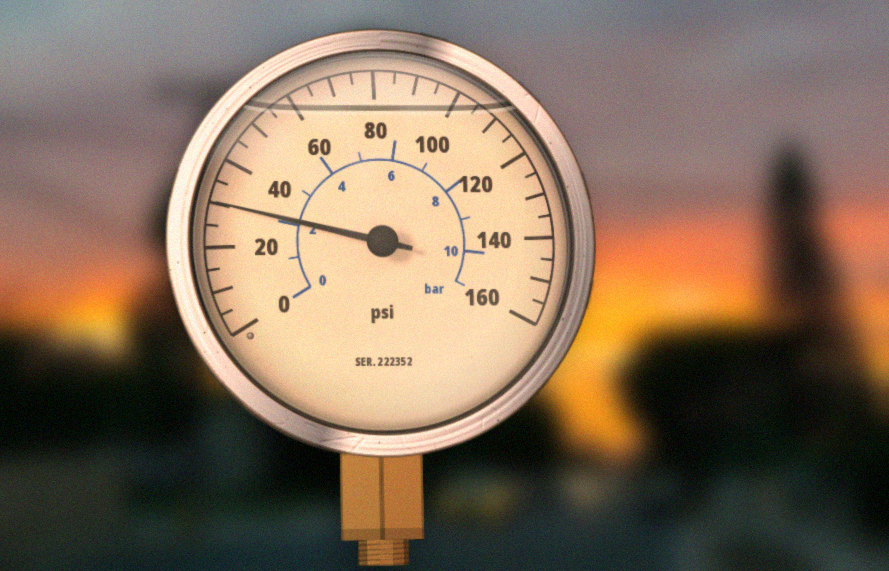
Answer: 30
